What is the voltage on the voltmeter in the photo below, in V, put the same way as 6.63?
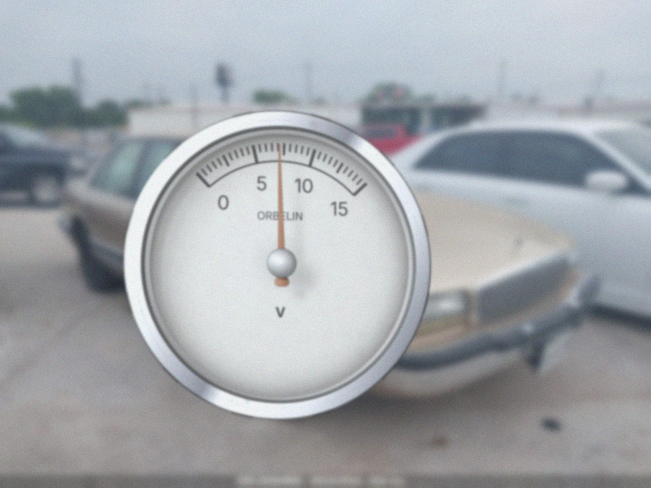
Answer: 7
